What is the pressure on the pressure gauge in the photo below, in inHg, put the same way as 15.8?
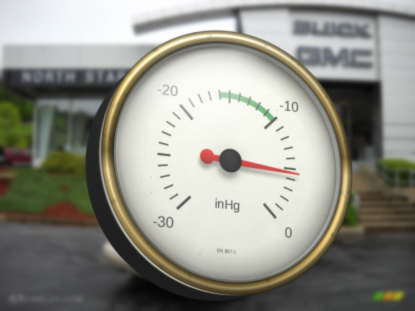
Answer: -4.5
